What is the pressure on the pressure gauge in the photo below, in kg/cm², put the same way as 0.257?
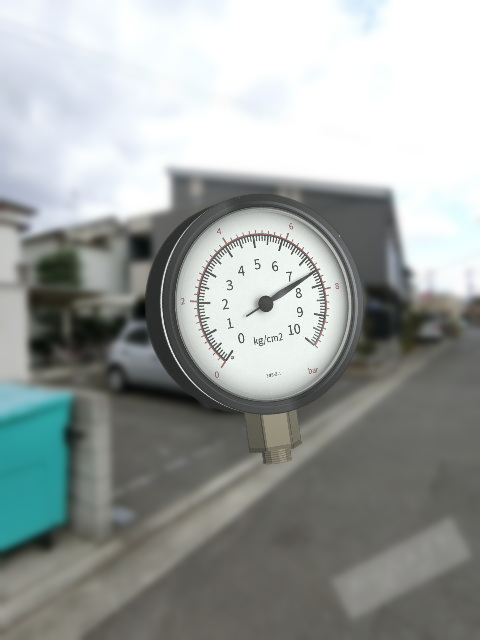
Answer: 7.5
